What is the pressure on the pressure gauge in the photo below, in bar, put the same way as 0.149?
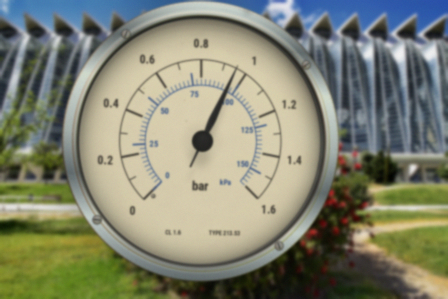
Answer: 0.95
